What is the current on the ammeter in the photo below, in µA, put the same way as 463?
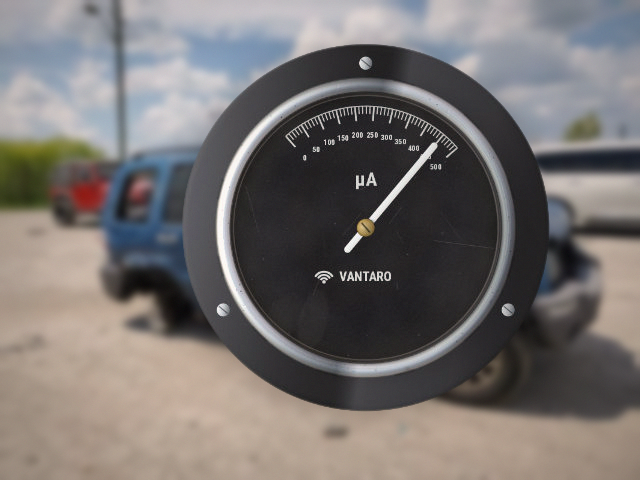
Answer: 450
